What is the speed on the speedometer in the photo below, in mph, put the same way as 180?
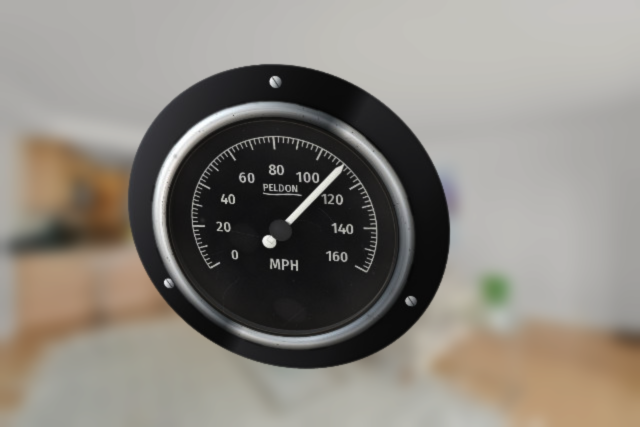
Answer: 110
